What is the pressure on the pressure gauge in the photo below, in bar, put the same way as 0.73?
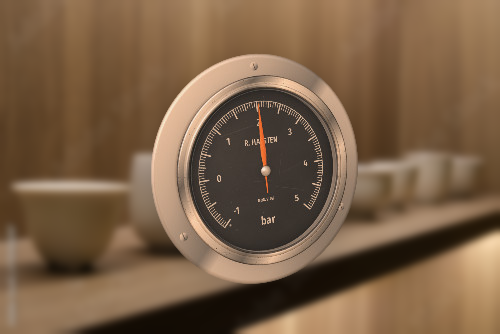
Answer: 2
